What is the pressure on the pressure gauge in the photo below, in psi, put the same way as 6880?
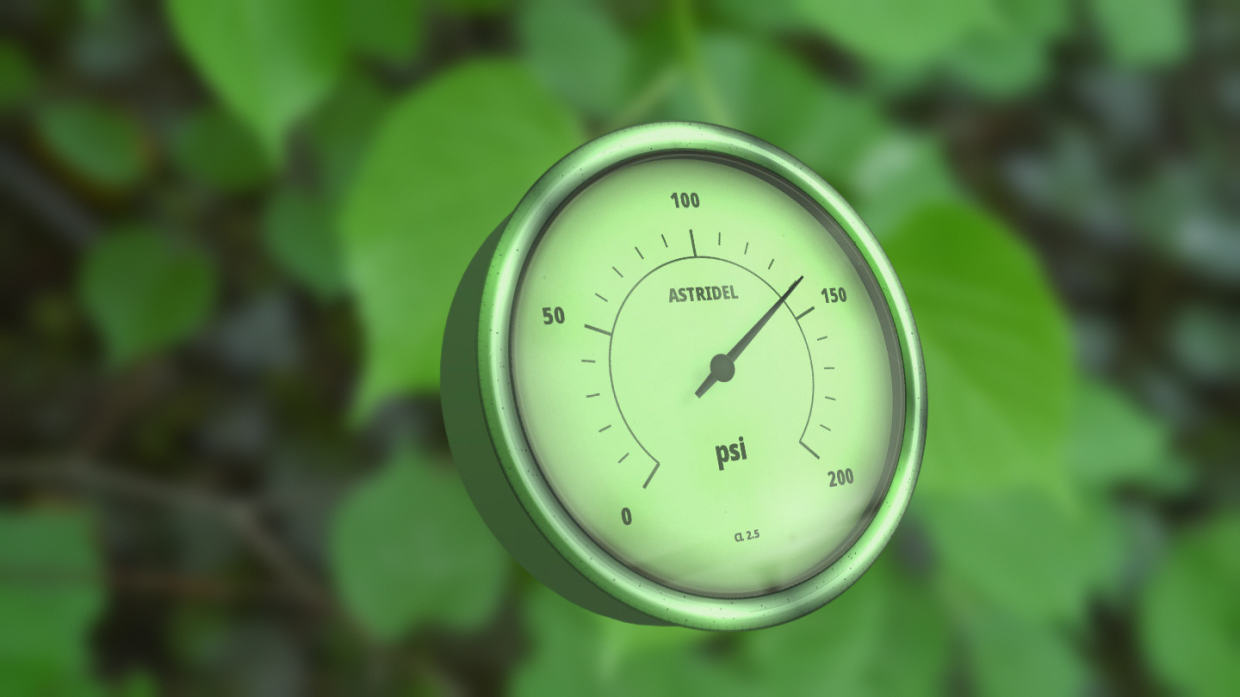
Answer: 140
